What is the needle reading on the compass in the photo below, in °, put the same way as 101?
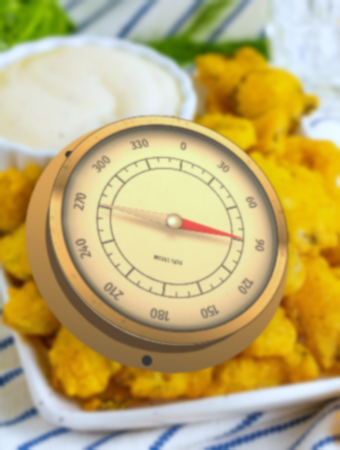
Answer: 90
